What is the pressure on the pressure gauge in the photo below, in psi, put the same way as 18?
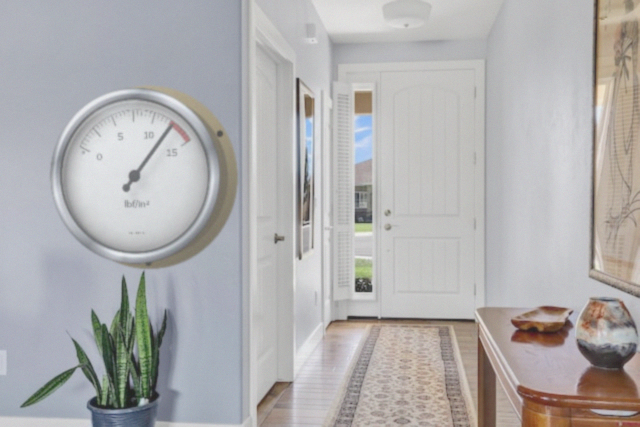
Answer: 12.5
